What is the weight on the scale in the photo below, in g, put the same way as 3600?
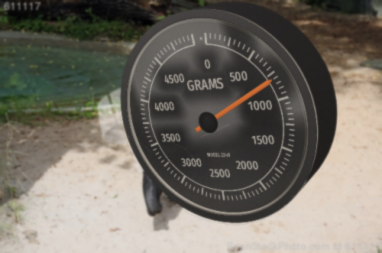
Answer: 800
